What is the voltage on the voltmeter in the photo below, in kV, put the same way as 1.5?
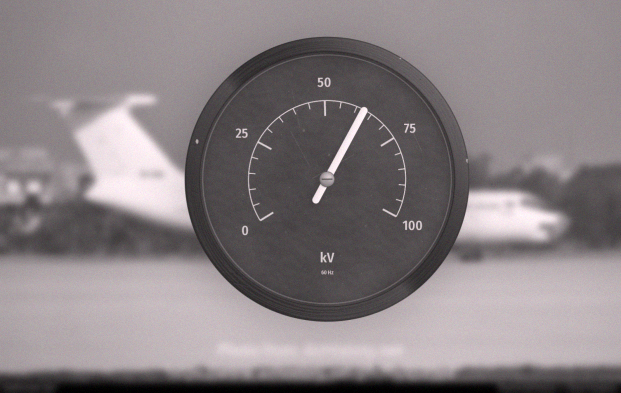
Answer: 62.5
